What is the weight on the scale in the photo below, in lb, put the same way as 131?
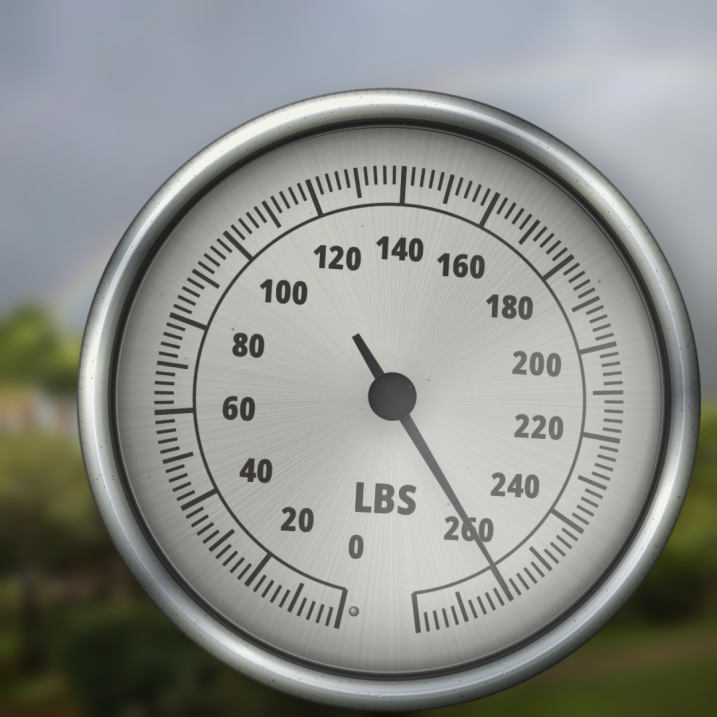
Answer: 260
